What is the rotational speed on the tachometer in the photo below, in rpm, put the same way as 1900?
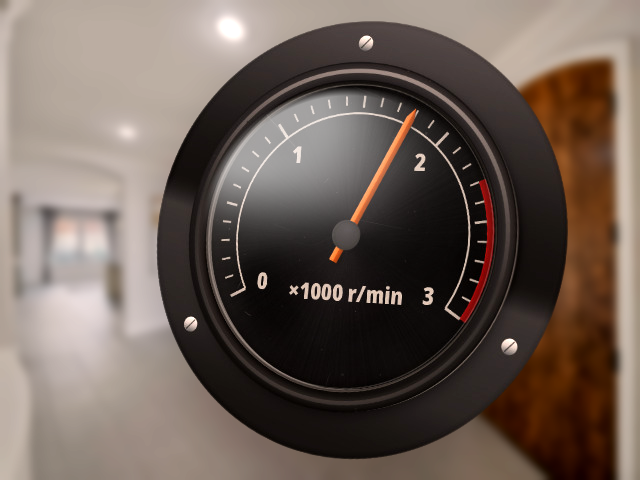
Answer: 1800
